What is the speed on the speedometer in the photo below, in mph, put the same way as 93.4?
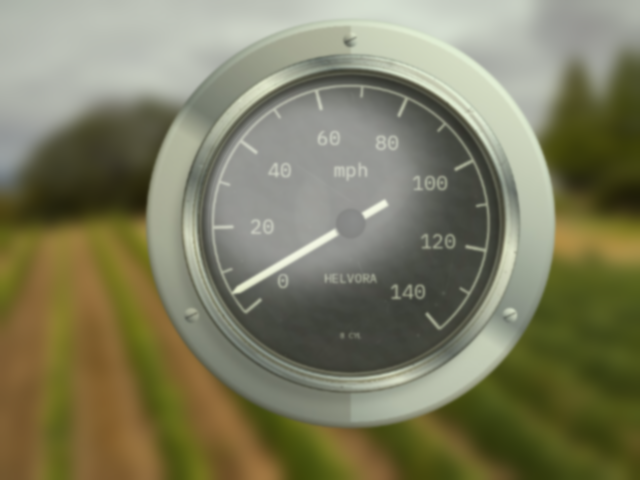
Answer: 5
